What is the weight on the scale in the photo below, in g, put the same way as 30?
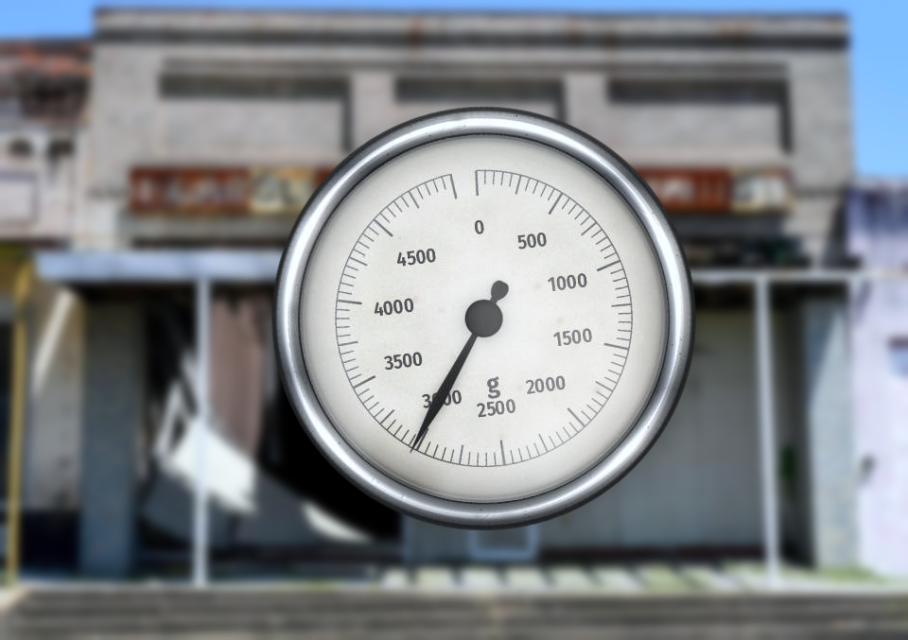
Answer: 3025
